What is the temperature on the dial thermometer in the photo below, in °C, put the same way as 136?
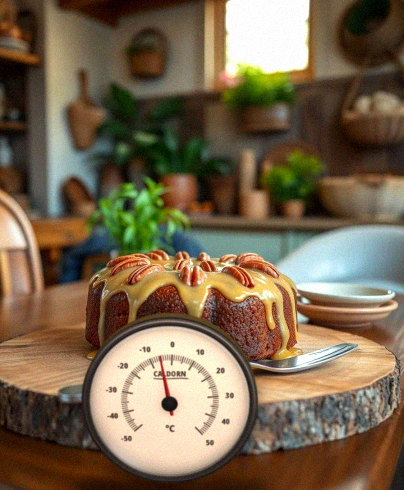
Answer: -5
